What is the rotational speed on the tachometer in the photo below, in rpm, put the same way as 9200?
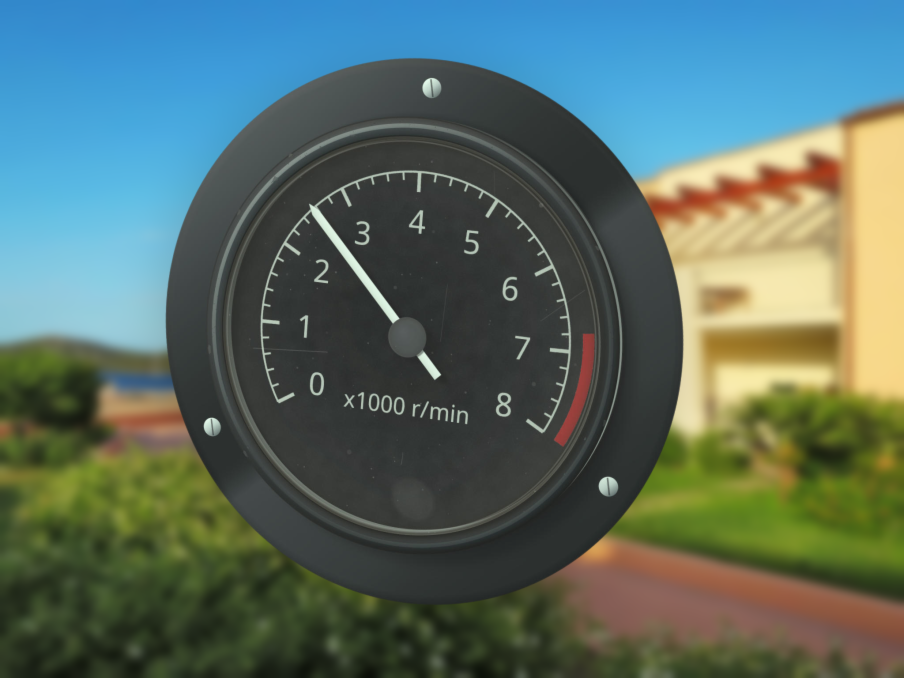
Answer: 2600
